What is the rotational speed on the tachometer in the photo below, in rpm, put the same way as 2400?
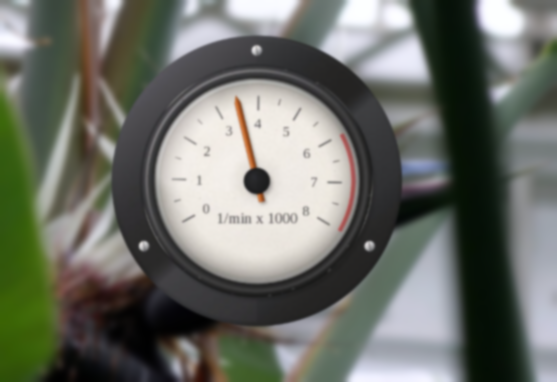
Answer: 3500
